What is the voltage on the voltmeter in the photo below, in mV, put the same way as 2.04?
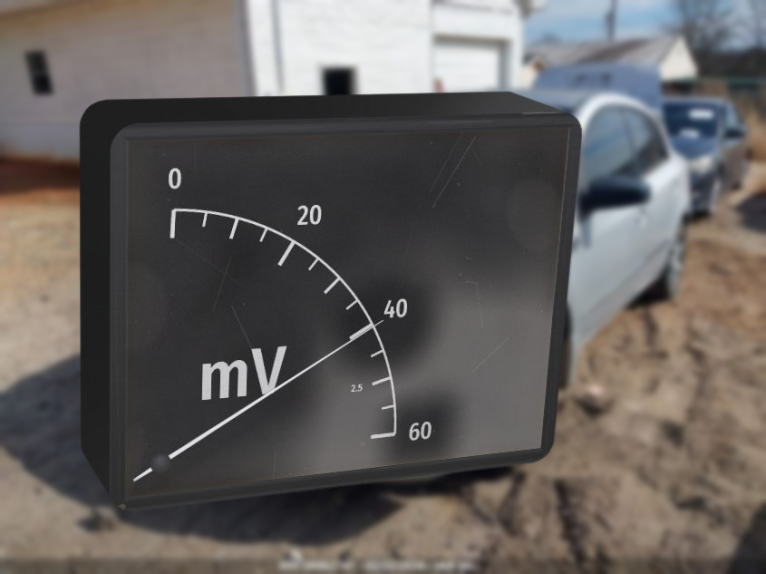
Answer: 40
